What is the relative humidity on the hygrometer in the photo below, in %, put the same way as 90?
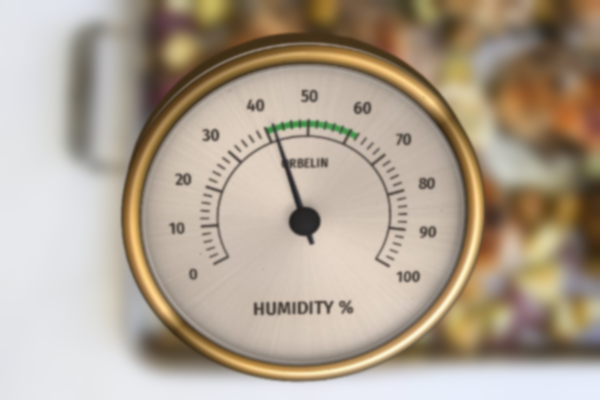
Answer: 42
